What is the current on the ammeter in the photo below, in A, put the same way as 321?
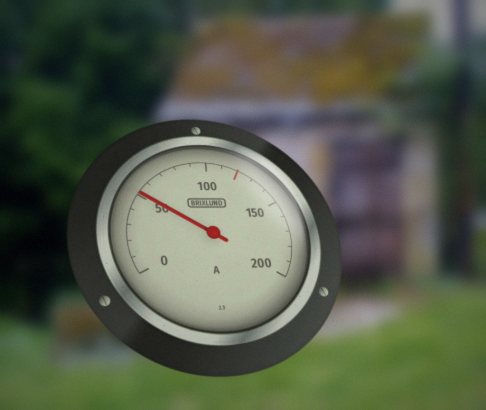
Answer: 50
